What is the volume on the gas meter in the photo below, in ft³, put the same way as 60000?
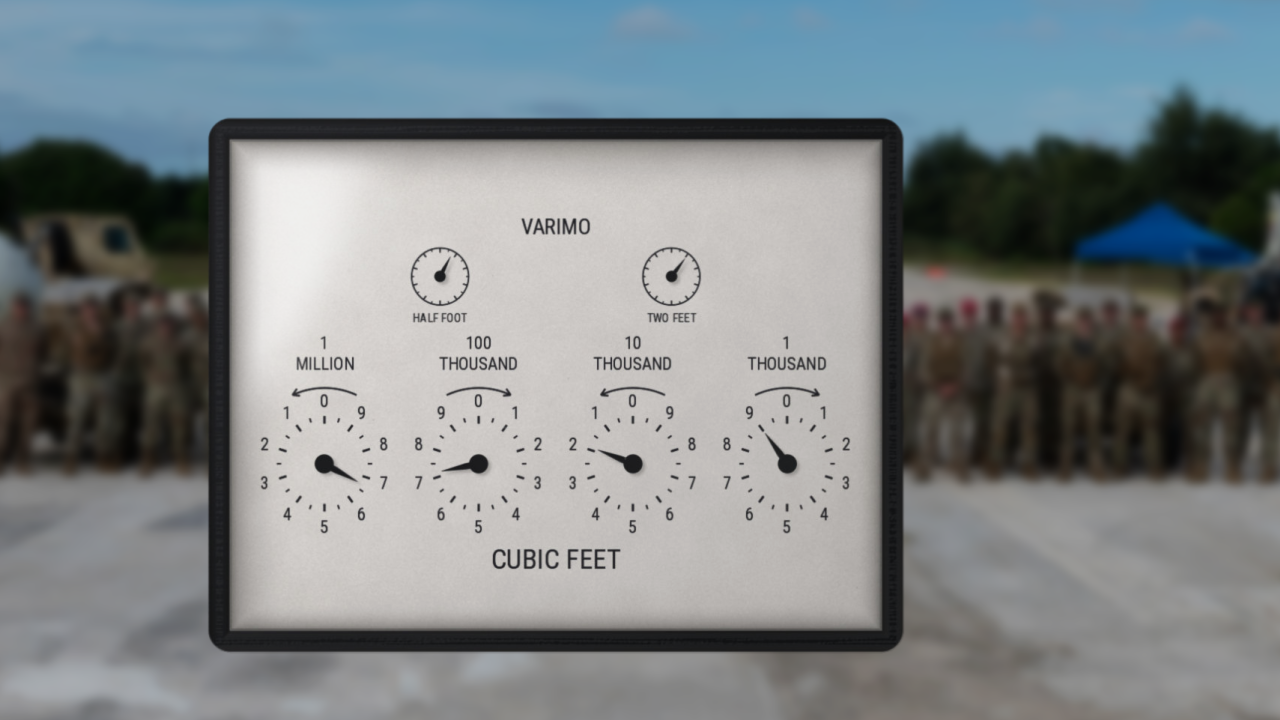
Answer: 671900
